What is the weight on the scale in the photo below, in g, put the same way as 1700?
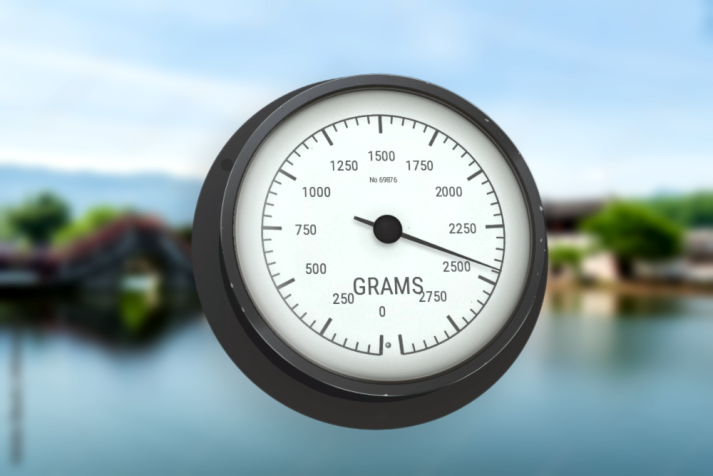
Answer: 2450
